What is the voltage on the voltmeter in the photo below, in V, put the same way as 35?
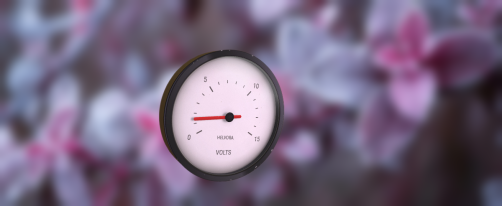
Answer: 1.5
